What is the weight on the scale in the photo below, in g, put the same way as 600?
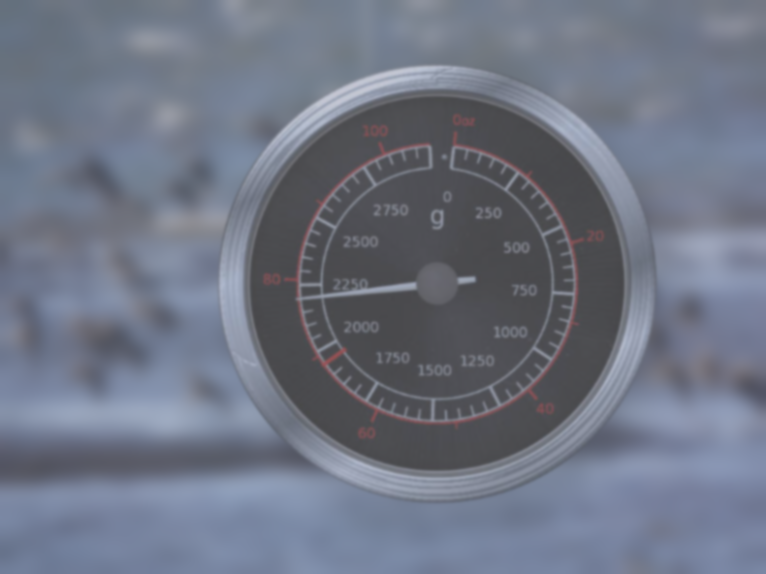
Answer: 2200
